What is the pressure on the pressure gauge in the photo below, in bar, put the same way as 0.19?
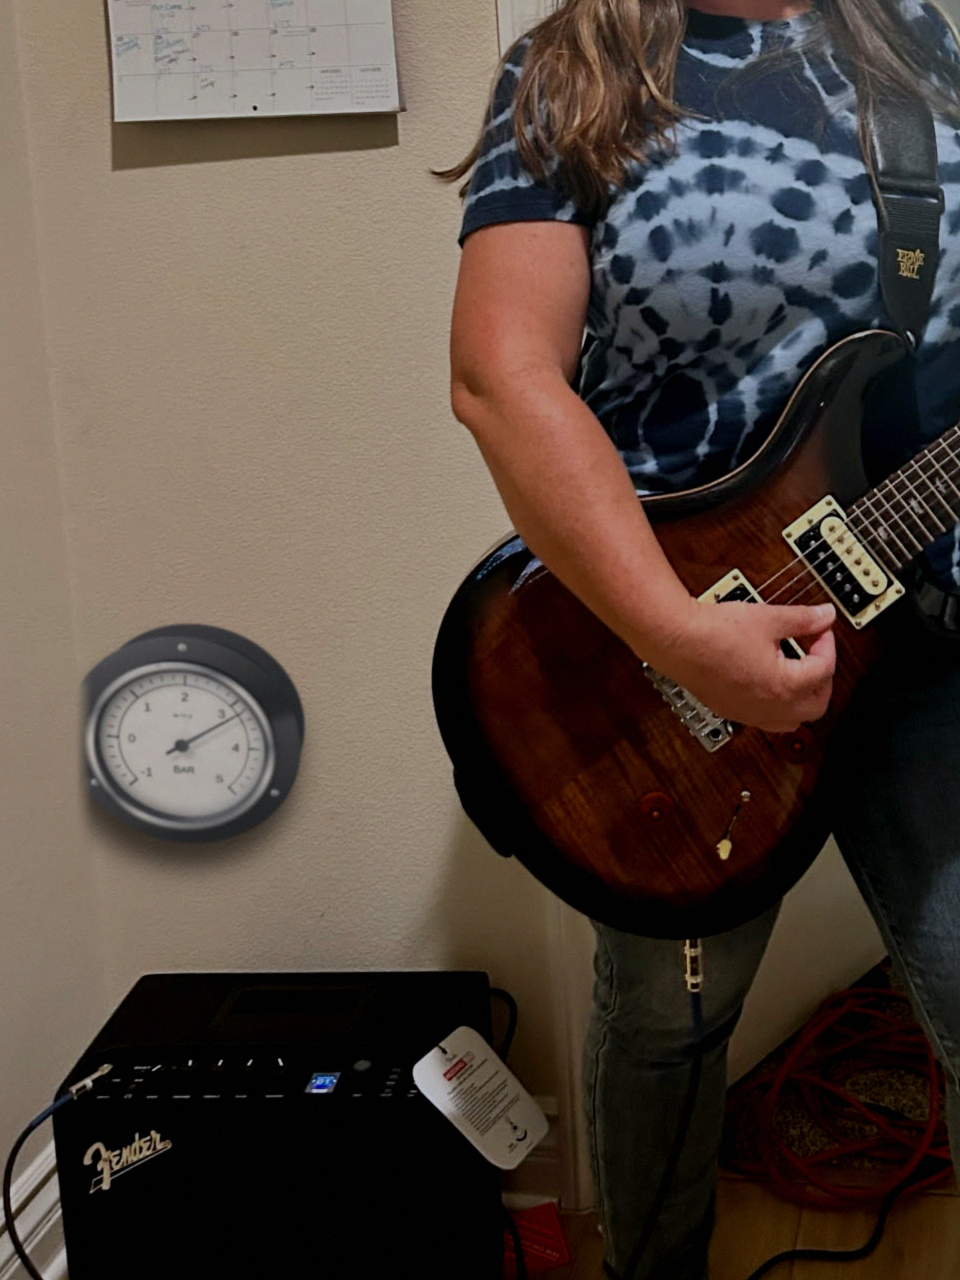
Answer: 3.2
